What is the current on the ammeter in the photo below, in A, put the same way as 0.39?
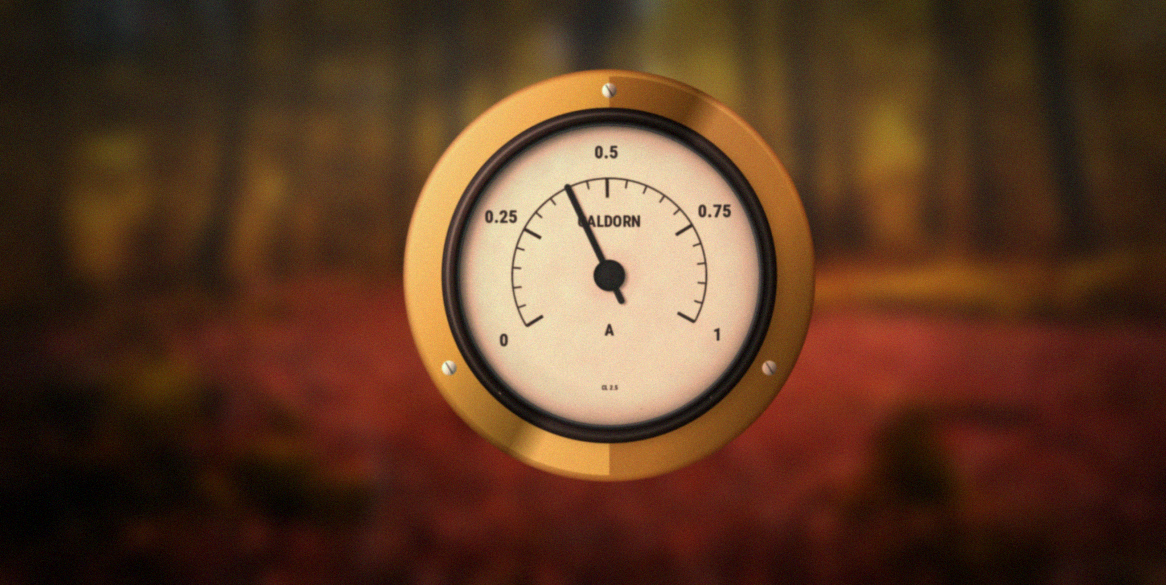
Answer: 0.4
